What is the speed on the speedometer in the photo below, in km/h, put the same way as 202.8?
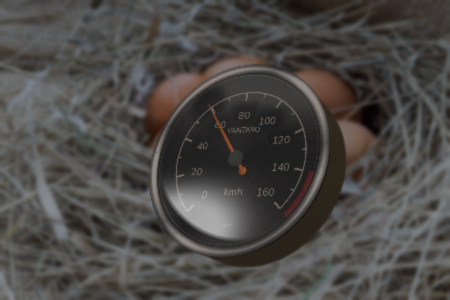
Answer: 60
